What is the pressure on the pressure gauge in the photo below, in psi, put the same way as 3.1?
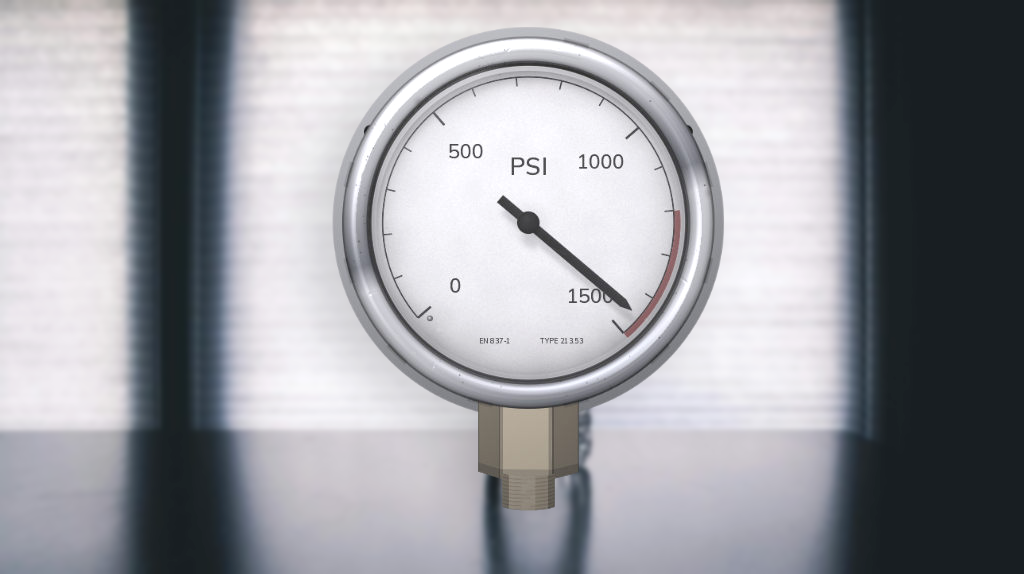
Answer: 1450
